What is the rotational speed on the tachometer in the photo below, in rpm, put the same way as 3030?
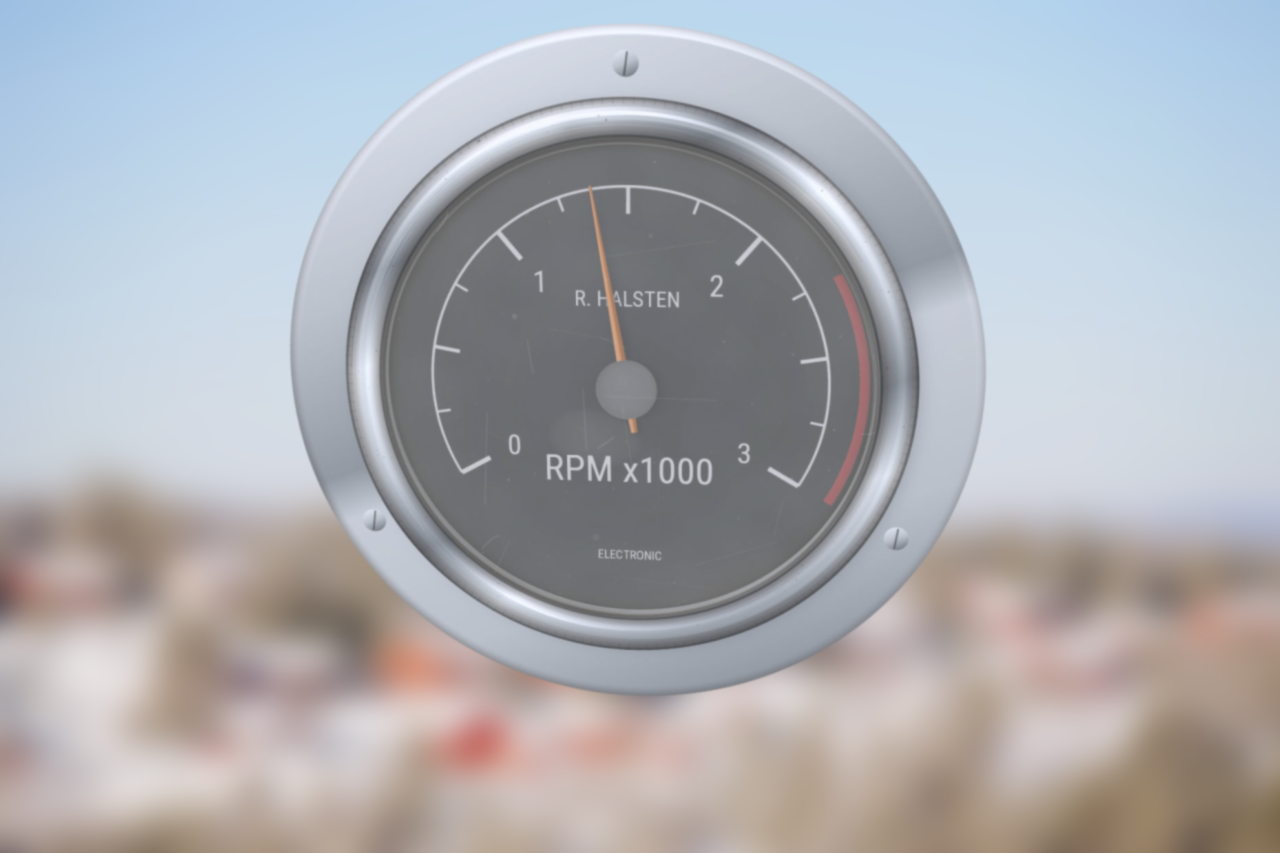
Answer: 1375
